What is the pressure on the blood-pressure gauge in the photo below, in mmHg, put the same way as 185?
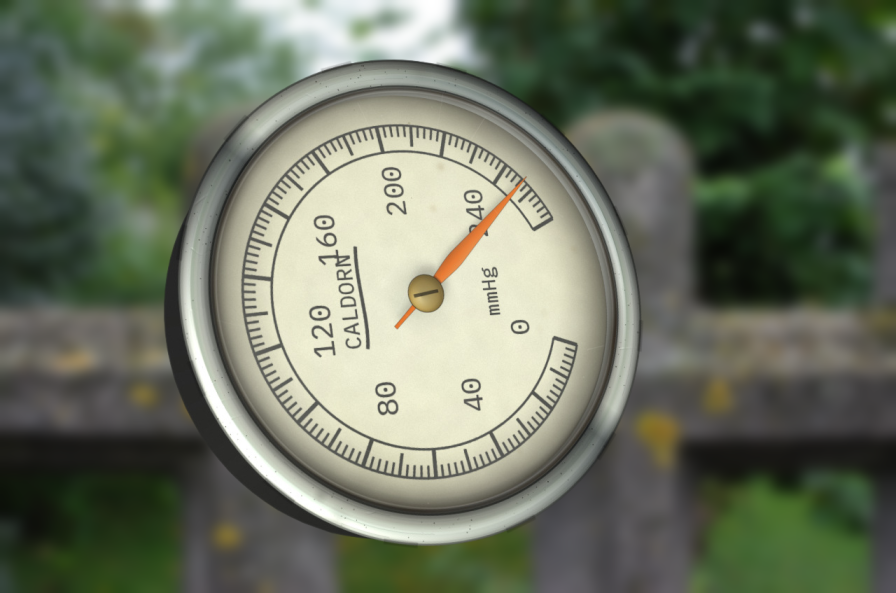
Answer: 246
